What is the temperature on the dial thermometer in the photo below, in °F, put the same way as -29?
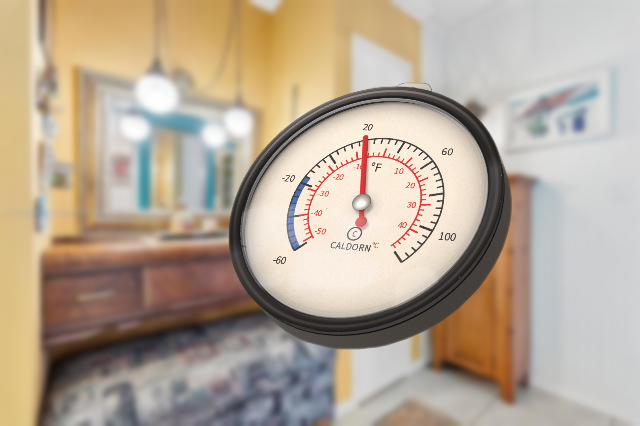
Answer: 20
